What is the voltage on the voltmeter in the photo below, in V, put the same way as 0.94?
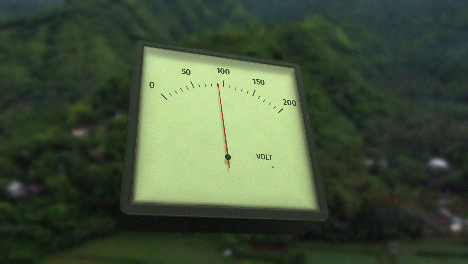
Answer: 90
